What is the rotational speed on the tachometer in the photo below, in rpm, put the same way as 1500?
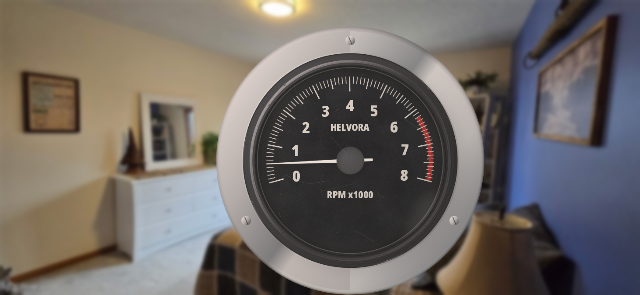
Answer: 500
